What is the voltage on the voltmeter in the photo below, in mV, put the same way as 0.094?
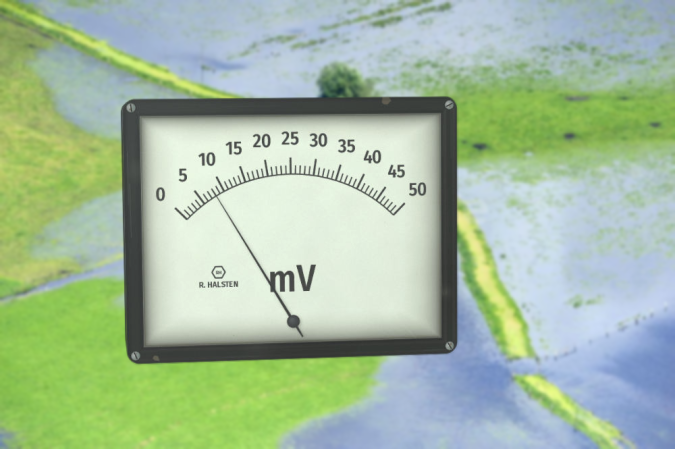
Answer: 8
